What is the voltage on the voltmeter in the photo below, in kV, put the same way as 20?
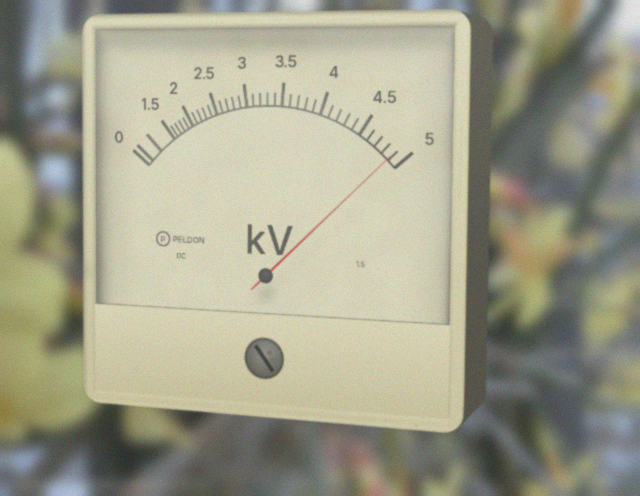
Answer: 4.9
